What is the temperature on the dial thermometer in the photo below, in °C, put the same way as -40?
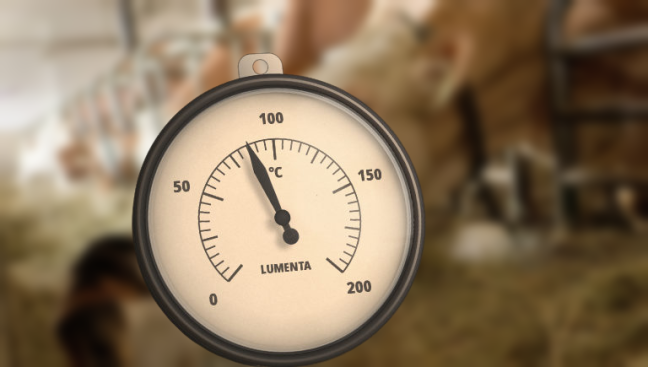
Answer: 85
